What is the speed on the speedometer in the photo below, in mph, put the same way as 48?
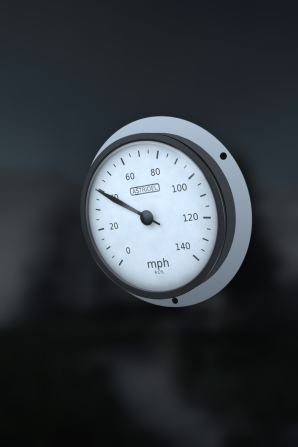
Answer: 40
